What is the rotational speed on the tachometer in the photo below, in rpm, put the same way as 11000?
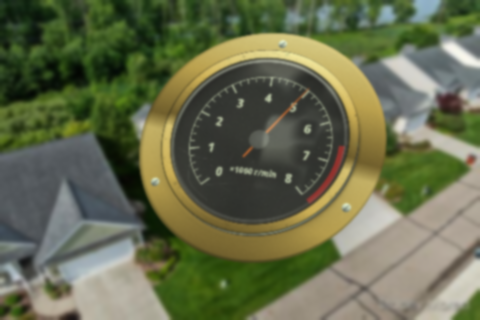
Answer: 5000
